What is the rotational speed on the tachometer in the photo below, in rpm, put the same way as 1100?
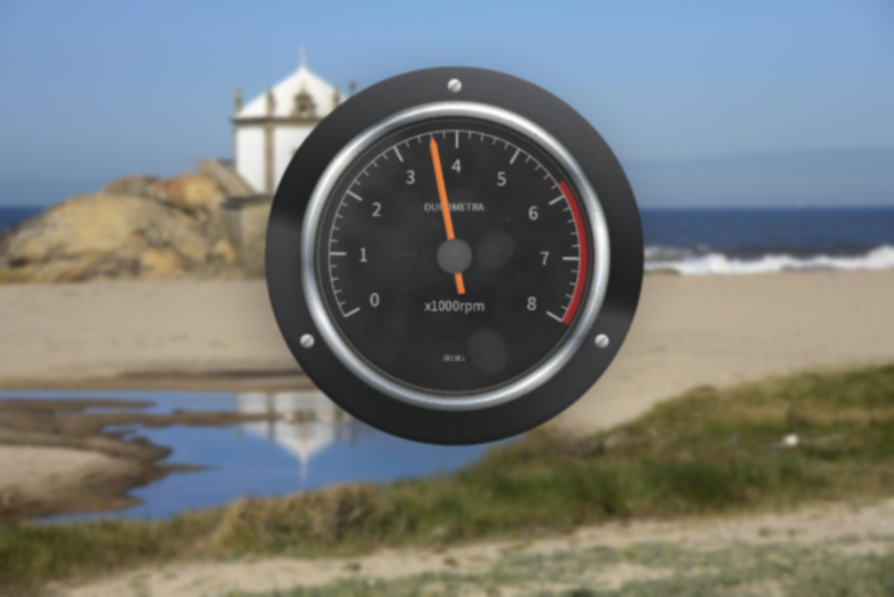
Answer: 3600
